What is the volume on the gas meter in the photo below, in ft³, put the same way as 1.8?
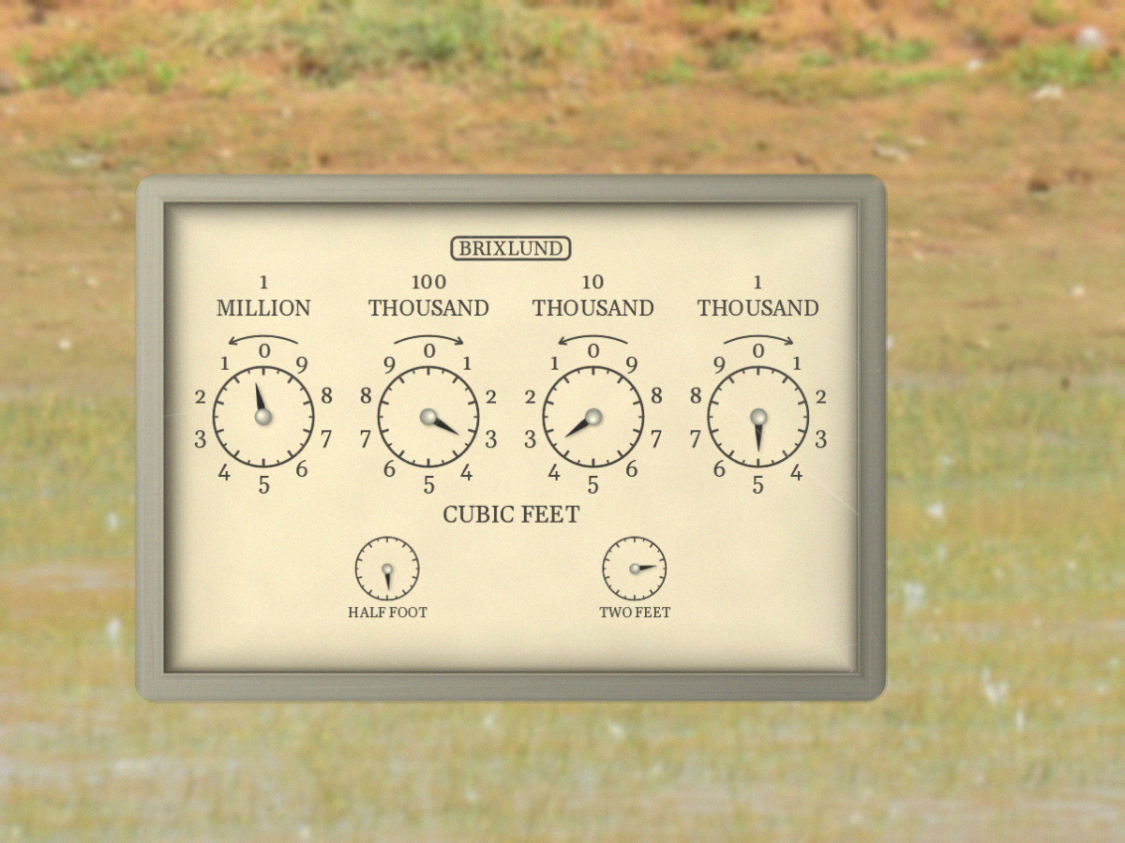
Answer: 33500
